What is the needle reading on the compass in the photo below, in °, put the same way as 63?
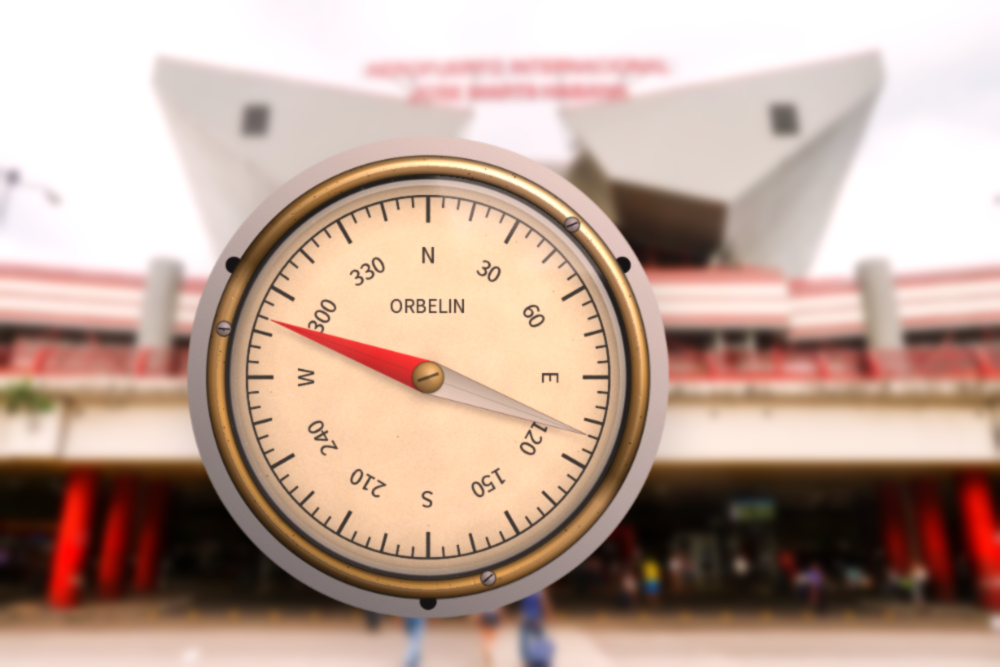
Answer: 290
